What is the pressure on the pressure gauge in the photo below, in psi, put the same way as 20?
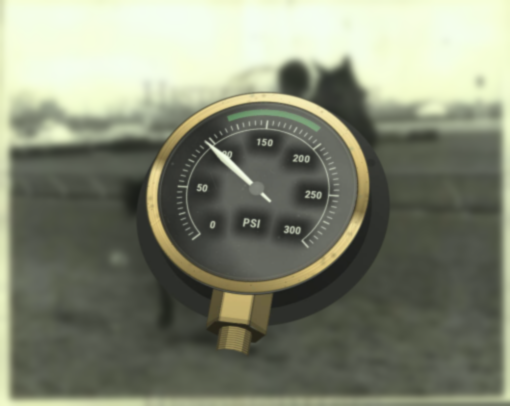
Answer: 95
